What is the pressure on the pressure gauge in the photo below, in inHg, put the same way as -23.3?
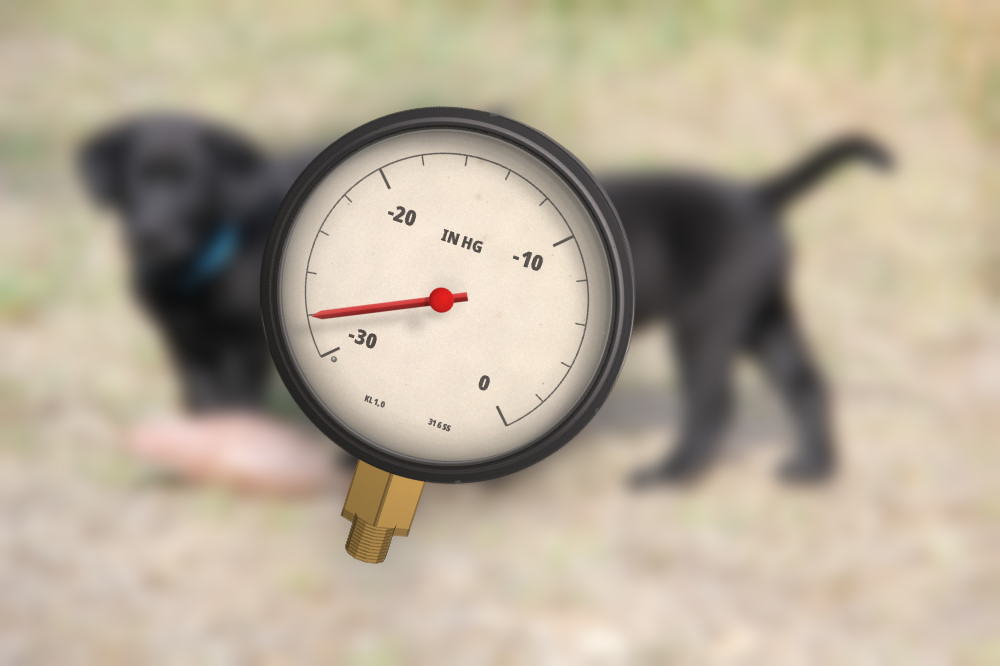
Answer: -28
